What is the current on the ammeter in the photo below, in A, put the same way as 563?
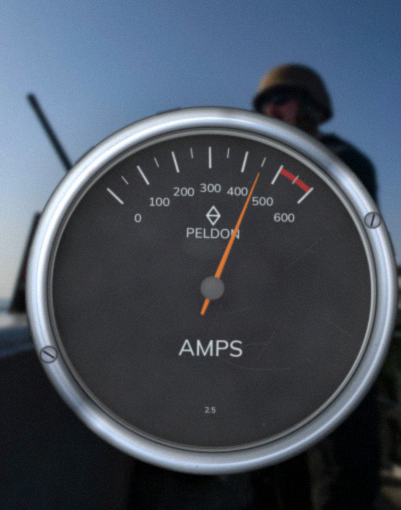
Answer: 450
